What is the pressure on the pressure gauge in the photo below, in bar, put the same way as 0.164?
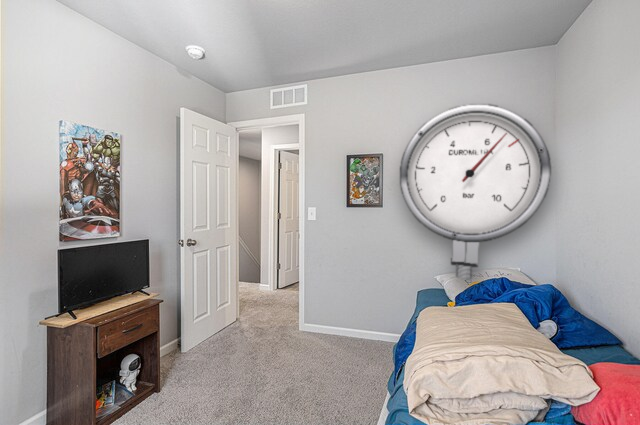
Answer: 6.5
